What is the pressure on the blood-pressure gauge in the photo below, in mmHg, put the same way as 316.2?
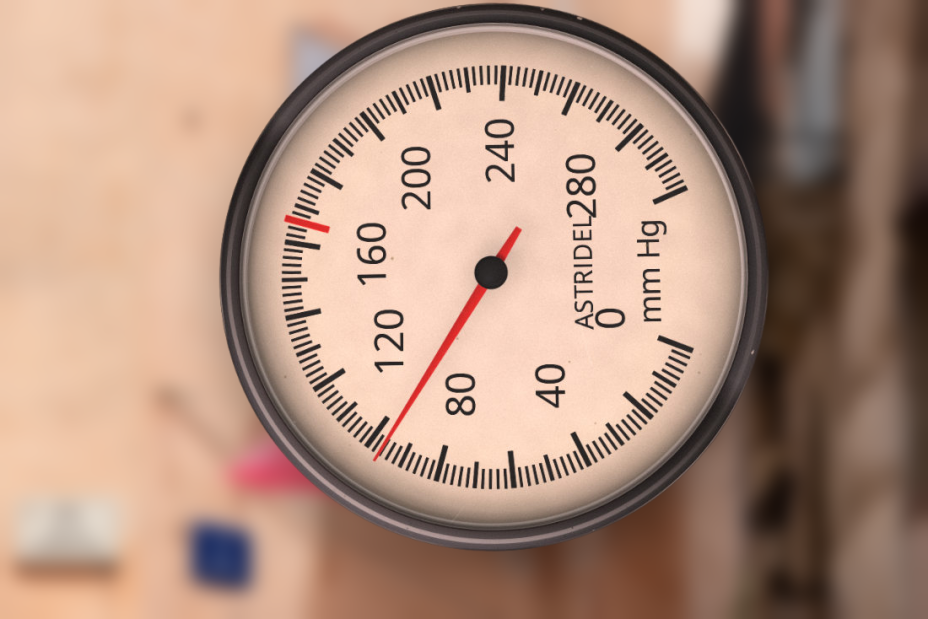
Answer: 96
